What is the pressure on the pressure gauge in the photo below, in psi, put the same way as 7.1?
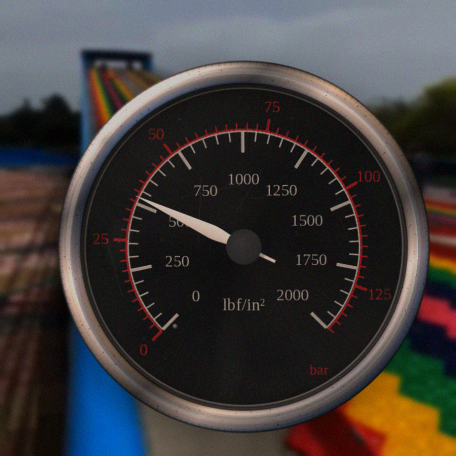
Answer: 525
